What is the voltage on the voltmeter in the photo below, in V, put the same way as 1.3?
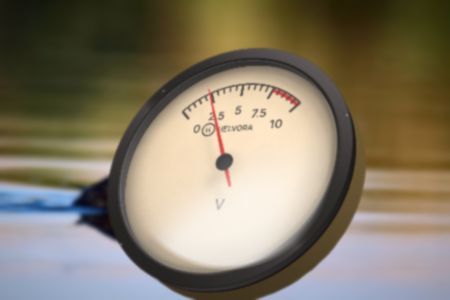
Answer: 2.5
